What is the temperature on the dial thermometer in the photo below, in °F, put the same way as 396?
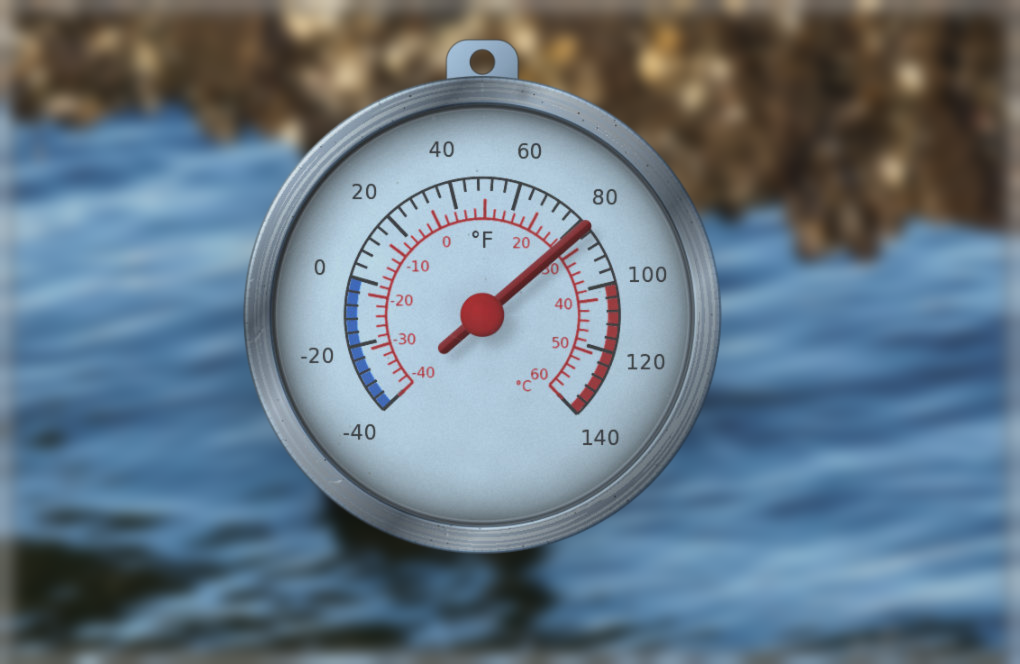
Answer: 82
